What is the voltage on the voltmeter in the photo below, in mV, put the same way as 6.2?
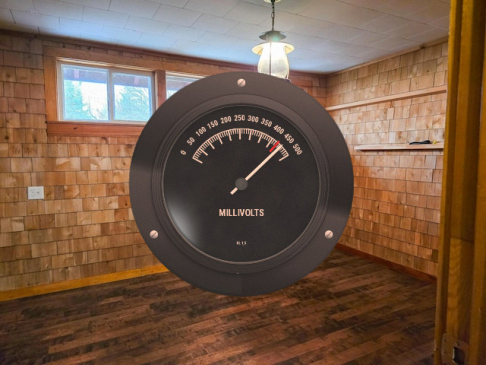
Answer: 450
